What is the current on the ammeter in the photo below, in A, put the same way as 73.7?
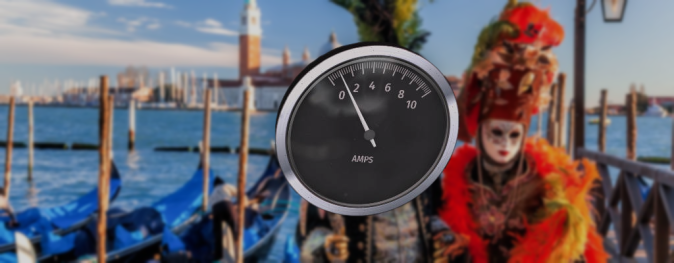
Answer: 1
